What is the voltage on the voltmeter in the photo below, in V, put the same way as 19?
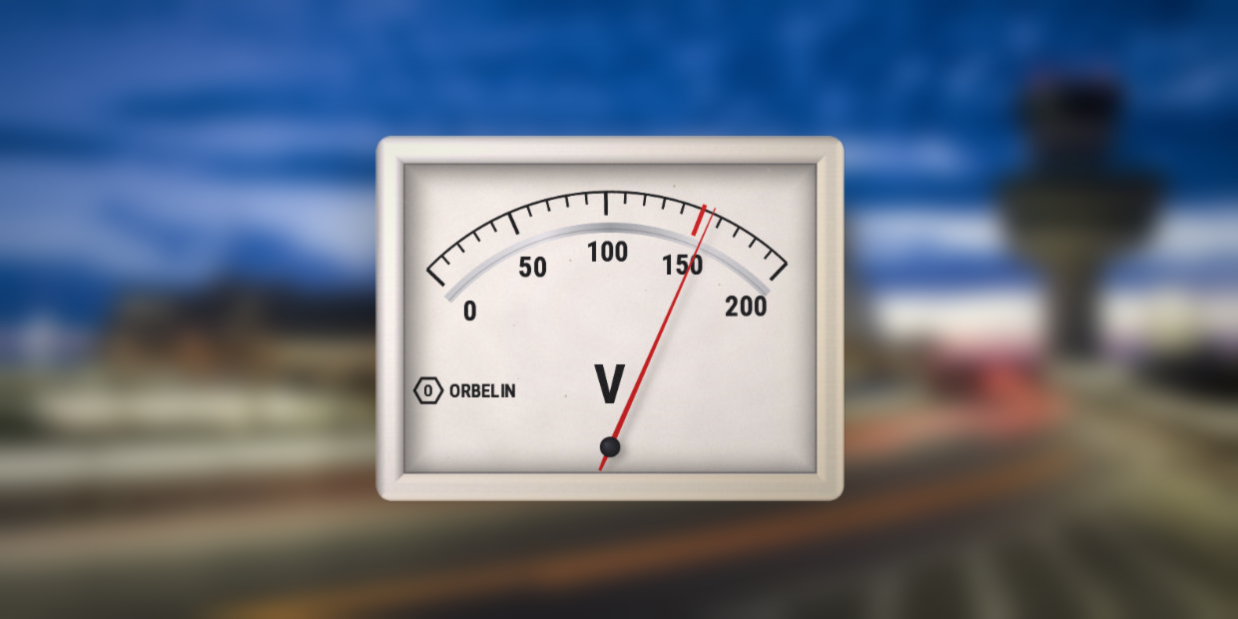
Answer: 155
